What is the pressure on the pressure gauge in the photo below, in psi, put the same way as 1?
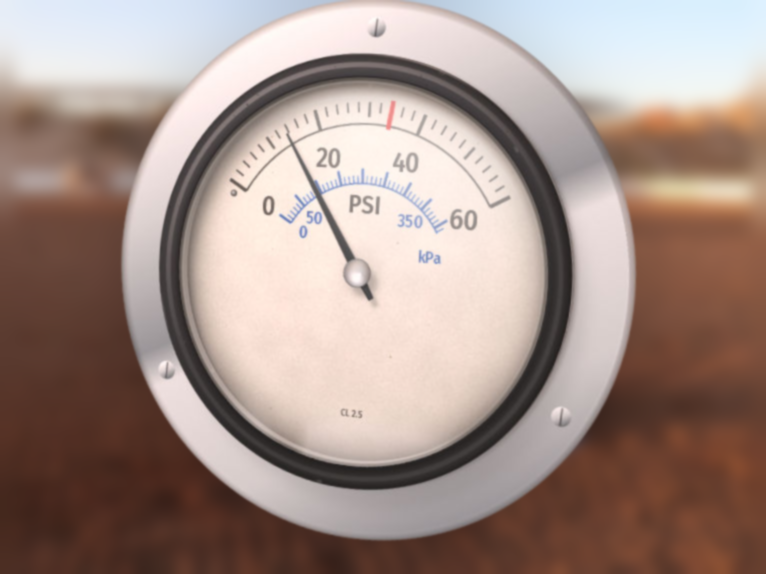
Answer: 14
